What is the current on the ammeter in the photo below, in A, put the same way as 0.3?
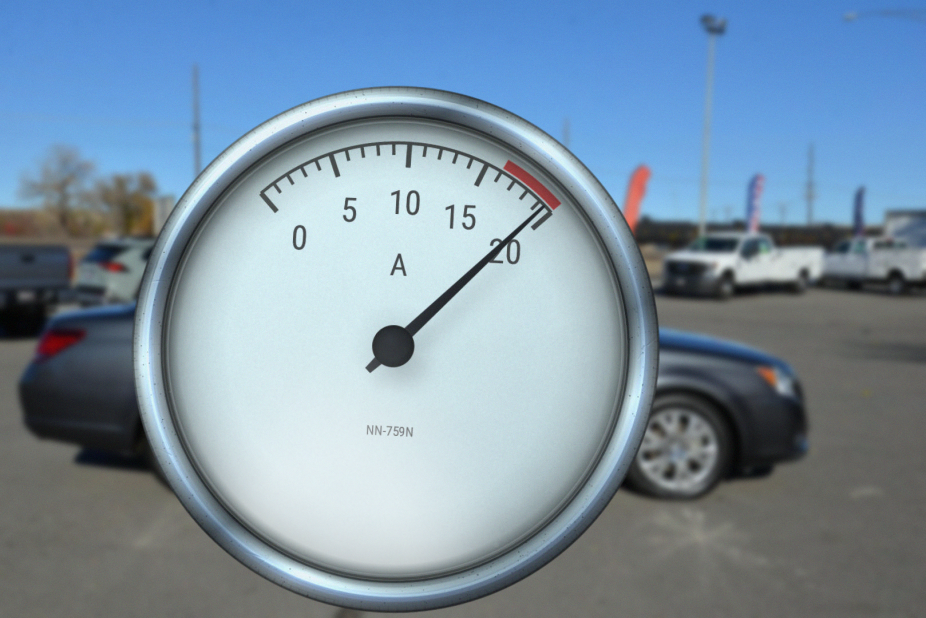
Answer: 19.5
